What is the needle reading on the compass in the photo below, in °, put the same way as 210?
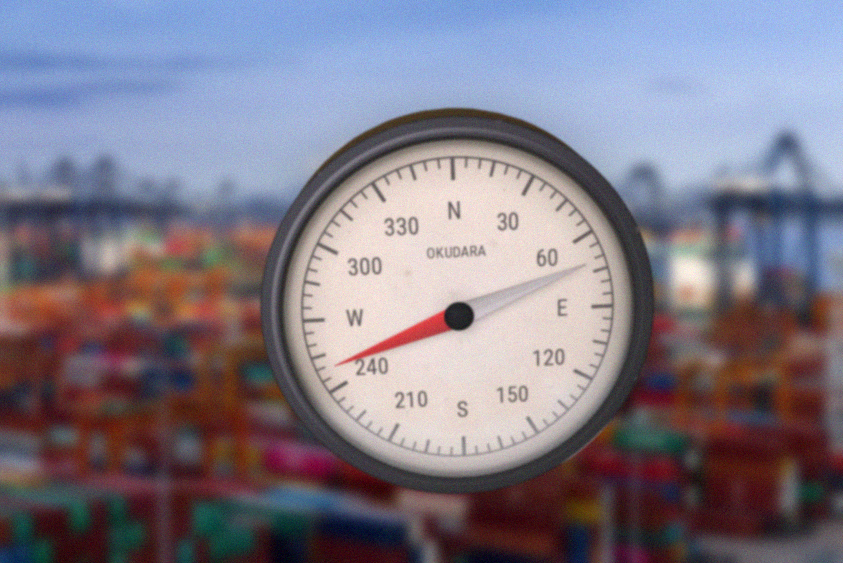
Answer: 250
